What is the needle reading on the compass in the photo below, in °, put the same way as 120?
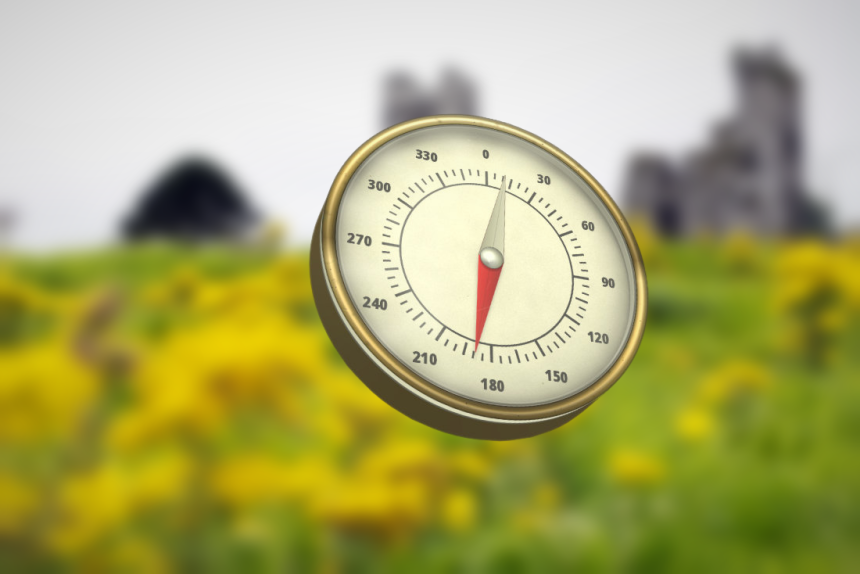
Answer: 190
